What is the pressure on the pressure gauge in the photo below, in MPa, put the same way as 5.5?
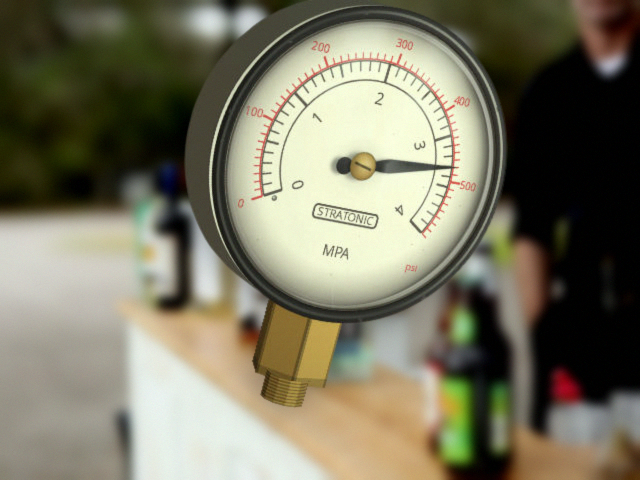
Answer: 3.3
